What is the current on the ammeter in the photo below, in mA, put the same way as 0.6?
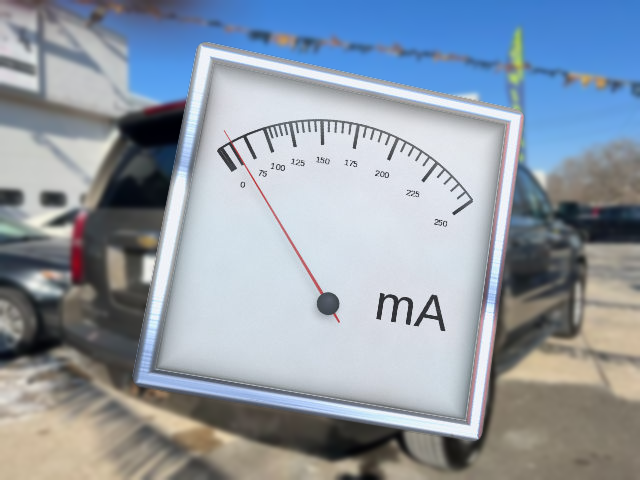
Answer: 50
